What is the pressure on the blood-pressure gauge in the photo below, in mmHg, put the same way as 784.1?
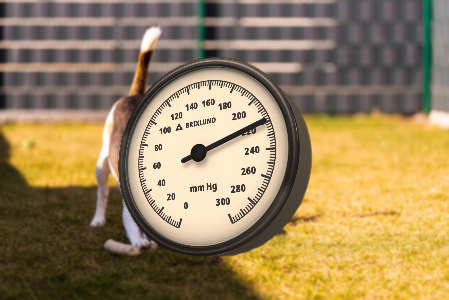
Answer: 220
